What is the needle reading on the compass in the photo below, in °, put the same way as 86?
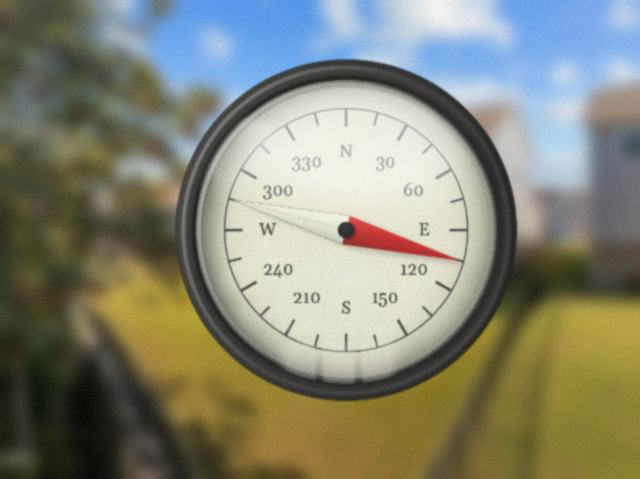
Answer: 105
